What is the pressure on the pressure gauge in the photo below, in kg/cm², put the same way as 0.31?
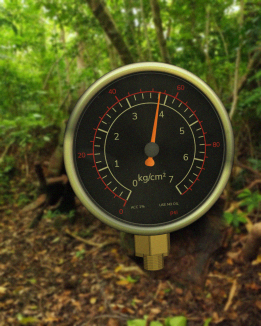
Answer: 3.8
